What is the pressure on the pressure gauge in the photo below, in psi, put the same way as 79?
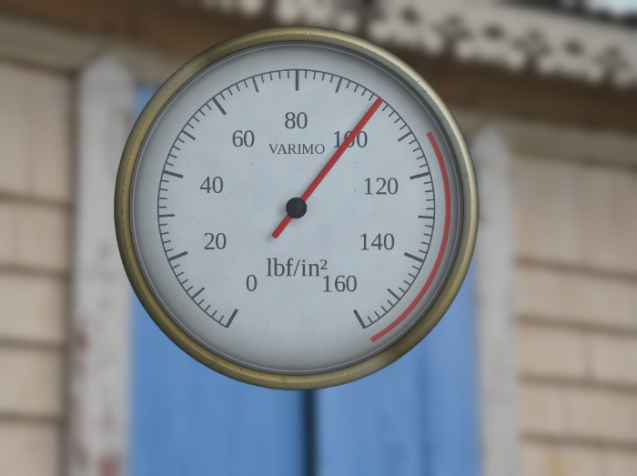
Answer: 100
